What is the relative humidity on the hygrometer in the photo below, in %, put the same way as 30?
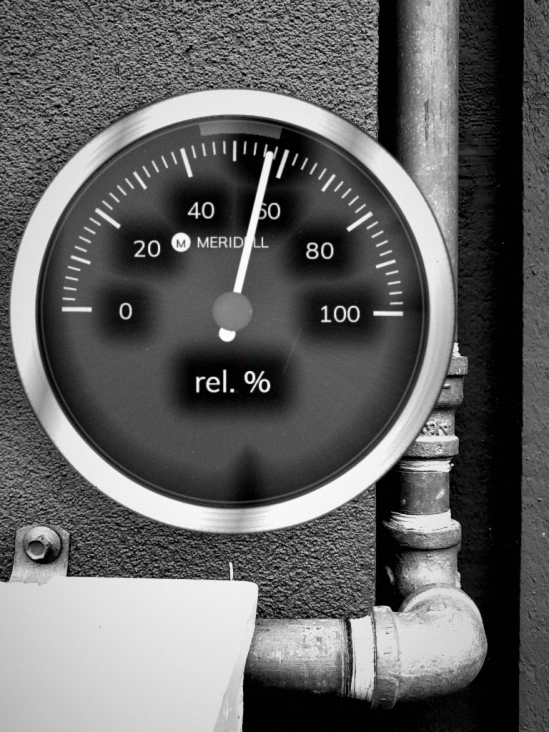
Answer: 57
